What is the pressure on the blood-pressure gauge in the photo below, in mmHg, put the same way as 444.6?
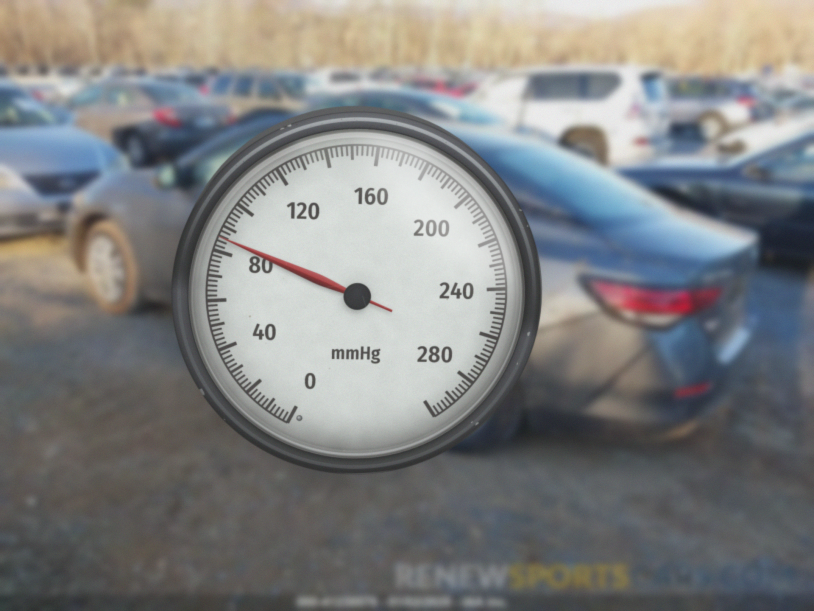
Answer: 86
